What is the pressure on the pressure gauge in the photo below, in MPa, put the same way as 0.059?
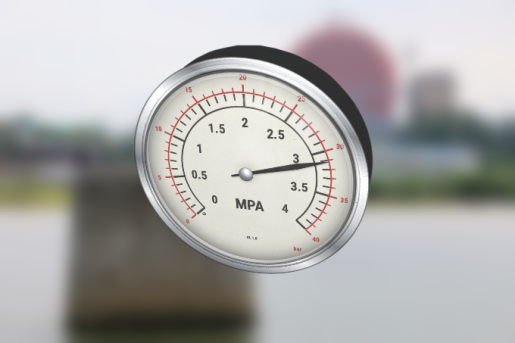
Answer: 3.1
